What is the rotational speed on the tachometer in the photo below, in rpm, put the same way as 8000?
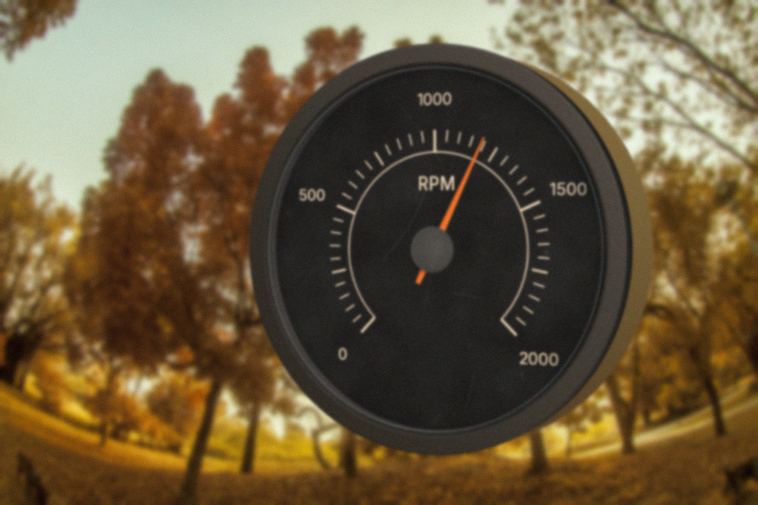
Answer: 1200
